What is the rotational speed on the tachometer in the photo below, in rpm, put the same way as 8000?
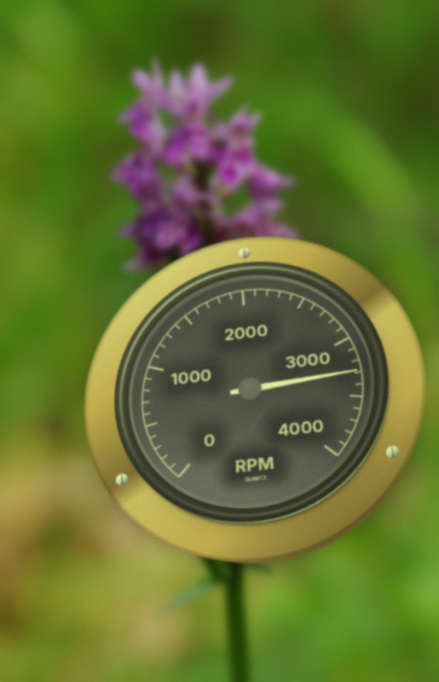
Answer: 3300
